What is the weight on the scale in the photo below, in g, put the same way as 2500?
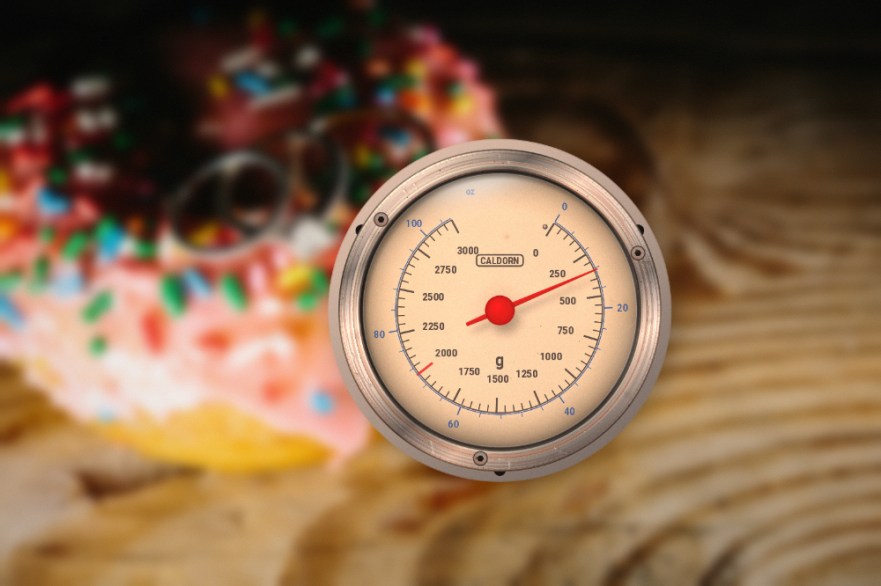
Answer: 350
